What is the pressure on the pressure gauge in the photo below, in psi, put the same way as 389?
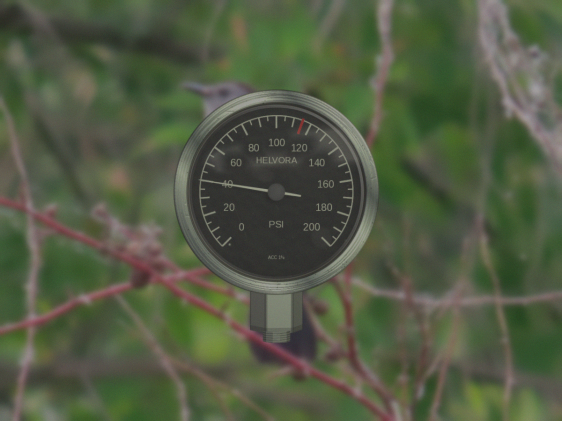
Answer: 40
